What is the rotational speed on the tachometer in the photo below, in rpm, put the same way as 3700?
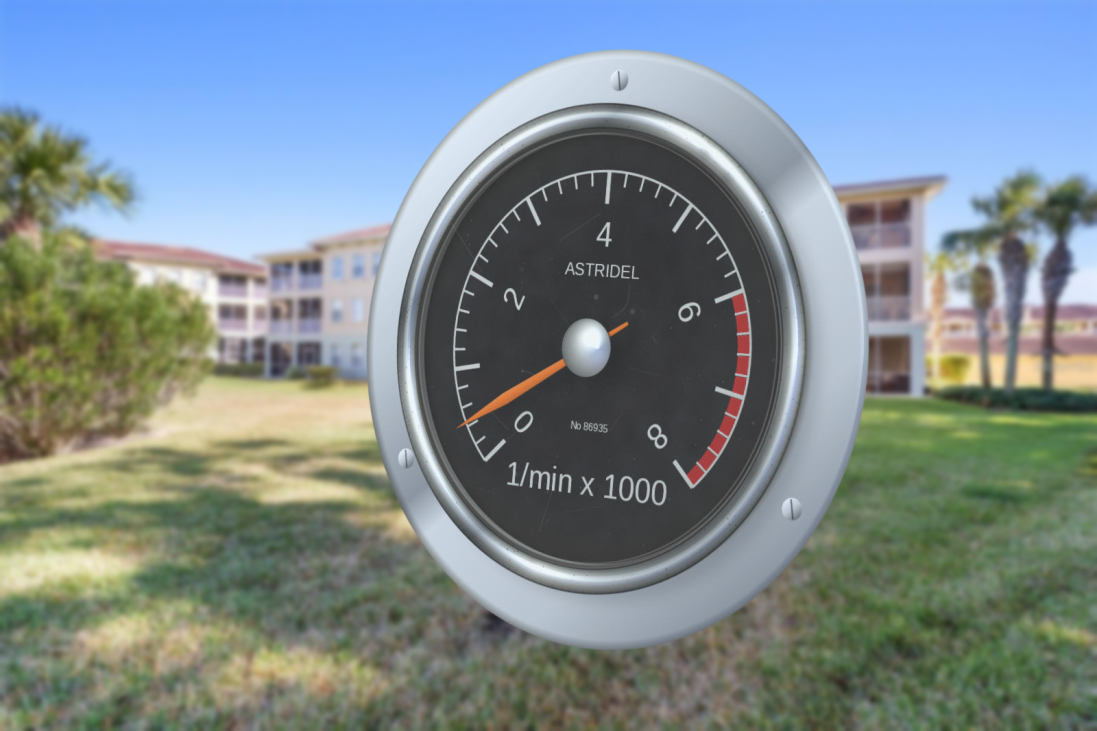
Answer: 400
